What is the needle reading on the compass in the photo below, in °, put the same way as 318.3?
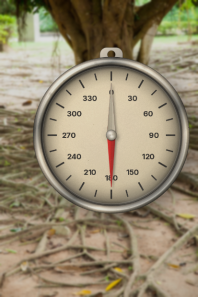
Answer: 180
